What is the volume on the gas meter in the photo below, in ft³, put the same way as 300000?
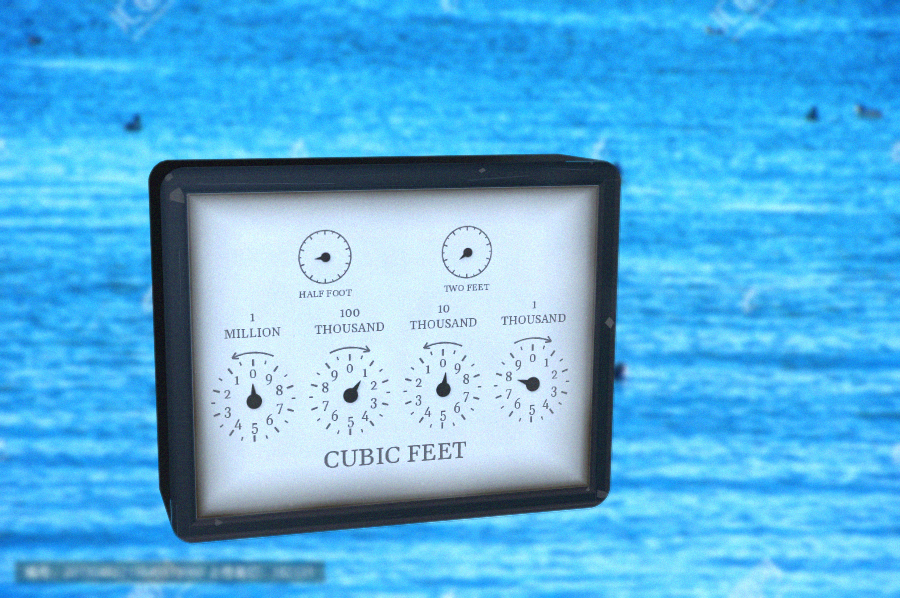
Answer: 9800
